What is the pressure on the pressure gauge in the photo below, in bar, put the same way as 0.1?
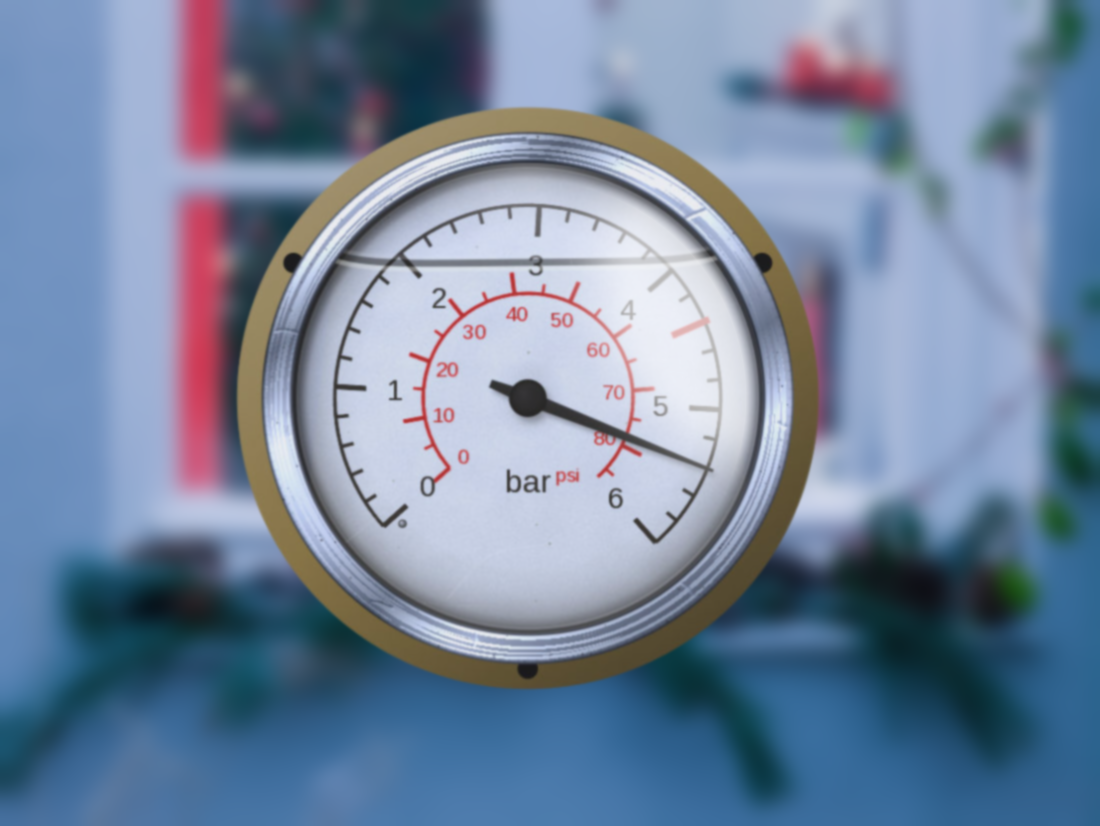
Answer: 5.4
